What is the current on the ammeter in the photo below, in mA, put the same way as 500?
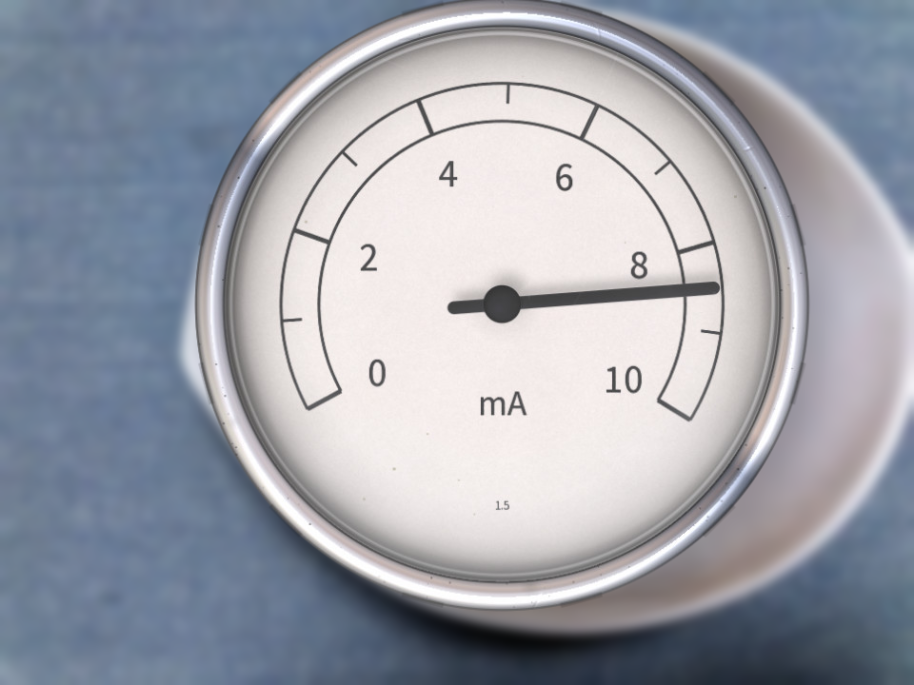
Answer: 8.5
